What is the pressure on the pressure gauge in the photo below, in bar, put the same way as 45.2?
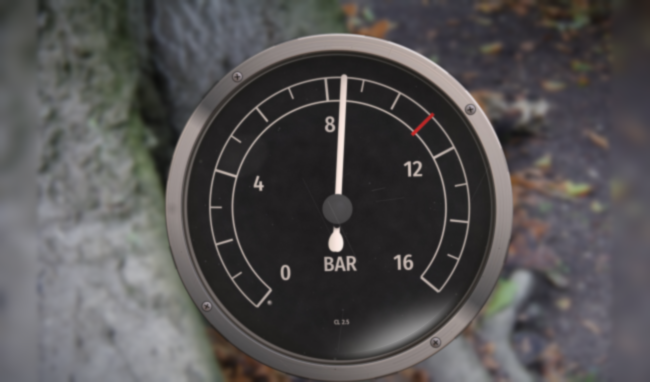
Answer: 8.5
